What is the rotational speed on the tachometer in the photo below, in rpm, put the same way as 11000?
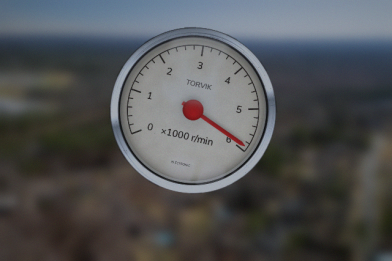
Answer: 5900
